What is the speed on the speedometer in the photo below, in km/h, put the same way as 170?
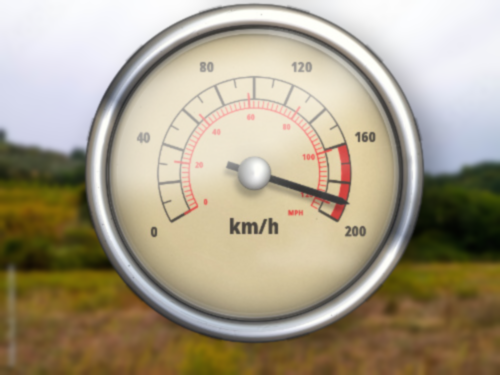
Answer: 190
